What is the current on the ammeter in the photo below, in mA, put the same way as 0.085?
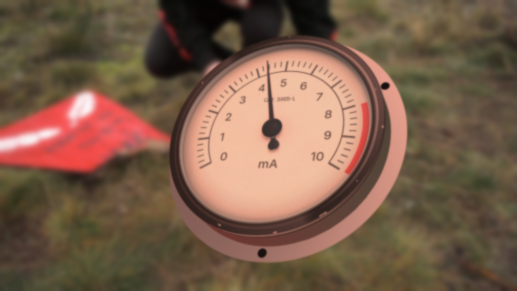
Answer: 4.4
